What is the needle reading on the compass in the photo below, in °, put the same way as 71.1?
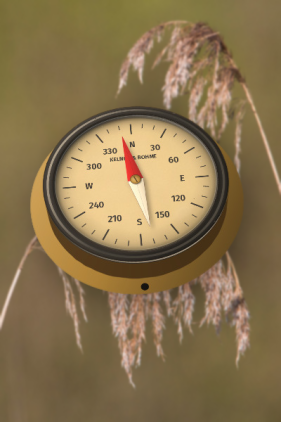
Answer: 350
